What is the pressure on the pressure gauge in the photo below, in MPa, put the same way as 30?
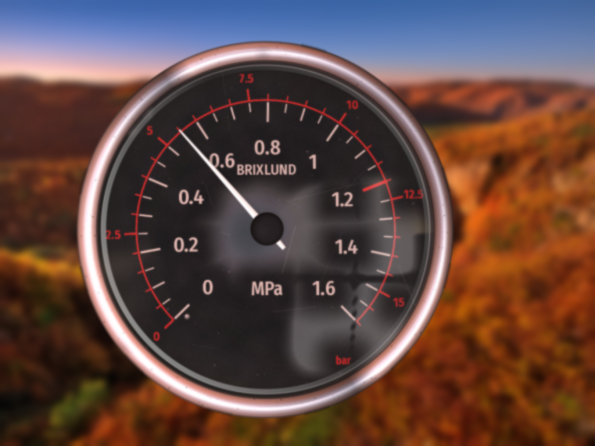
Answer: 0.55
